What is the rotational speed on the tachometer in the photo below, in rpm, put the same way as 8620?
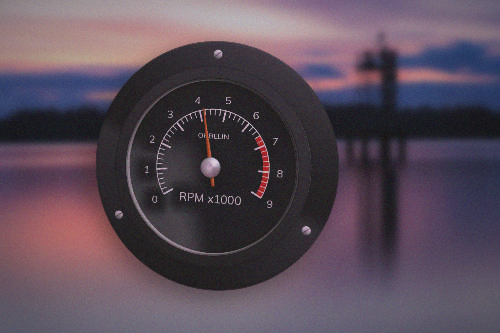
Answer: 4200
